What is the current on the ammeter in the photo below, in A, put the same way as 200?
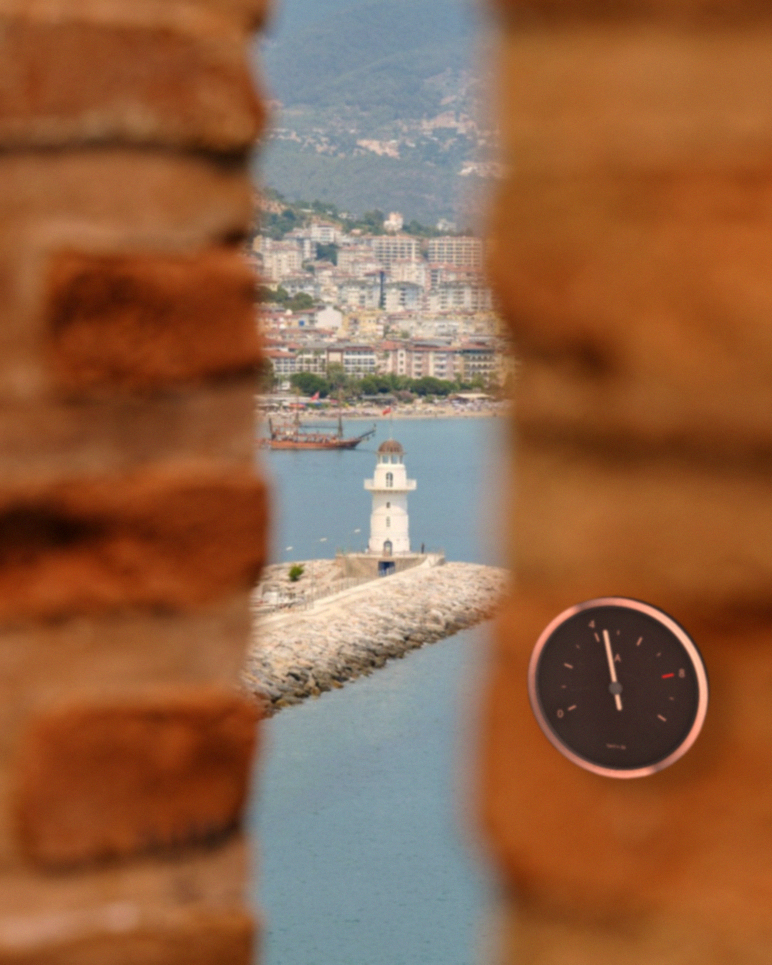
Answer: 4.5
